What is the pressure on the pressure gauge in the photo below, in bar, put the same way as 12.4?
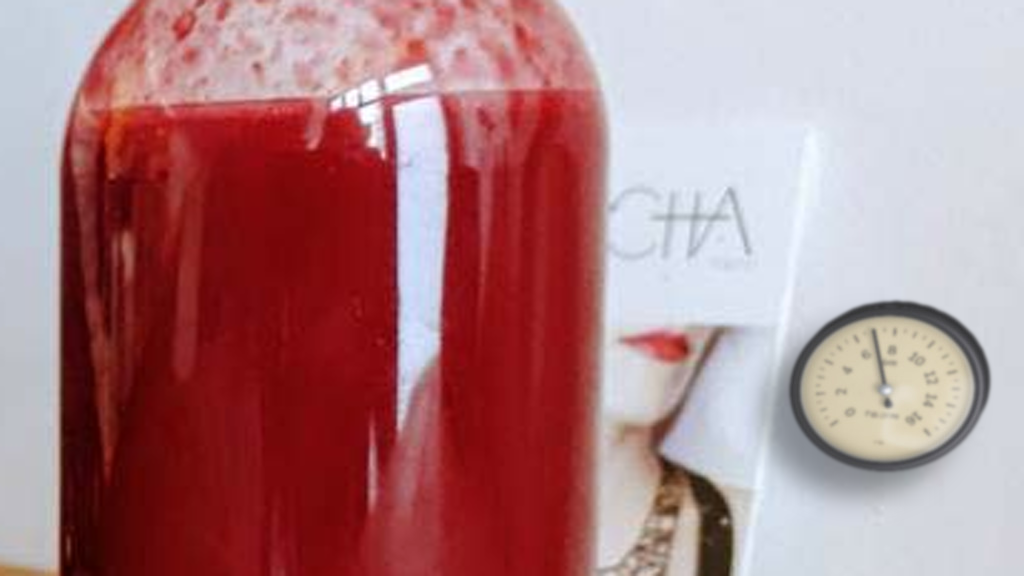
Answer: 7
